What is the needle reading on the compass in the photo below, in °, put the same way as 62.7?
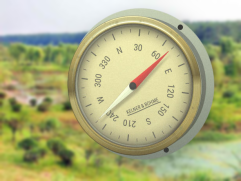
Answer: 70
